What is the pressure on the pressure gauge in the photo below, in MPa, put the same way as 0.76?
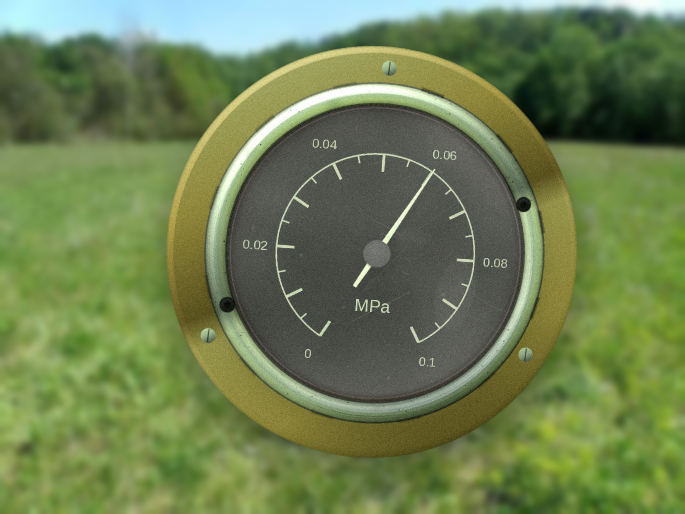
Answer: 0.06
